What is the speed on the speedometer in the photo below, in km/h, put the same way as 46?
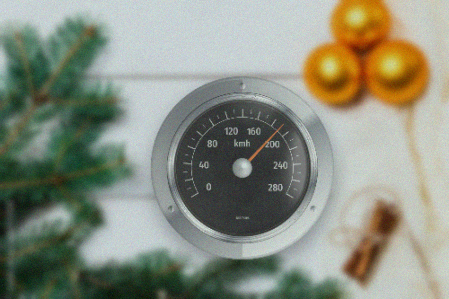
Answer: 190
